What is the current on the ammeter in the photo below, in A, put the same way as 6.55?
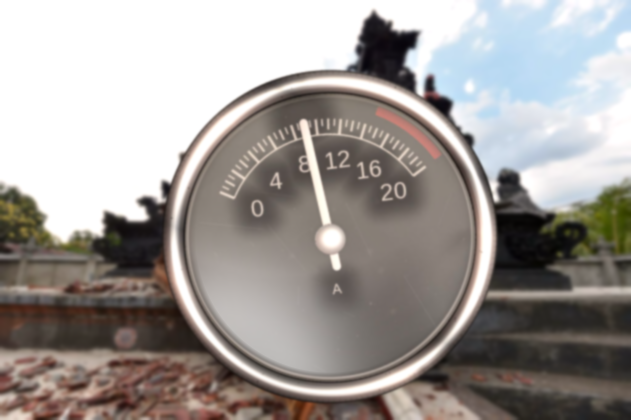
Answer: 9
